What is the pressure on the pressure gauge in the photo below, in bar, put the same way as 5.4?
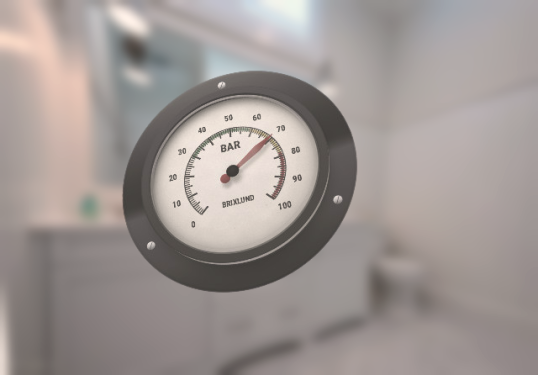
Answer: 70
